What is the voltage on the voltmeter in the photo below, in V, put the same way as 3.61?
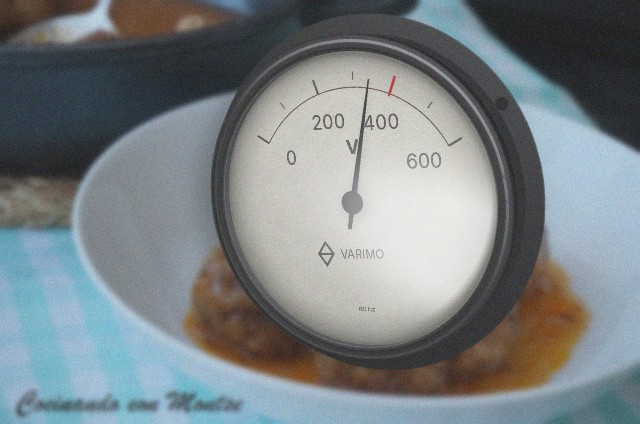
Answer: 350
